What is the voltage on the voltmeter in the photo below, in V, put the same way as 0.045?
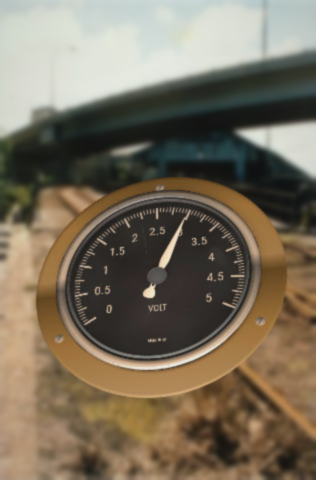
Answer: 3
